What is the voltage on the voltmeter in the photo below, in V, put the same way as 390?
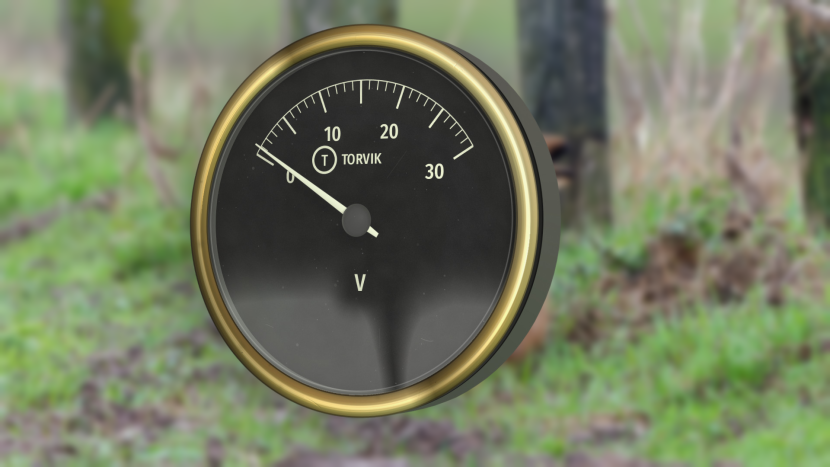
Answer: 1
